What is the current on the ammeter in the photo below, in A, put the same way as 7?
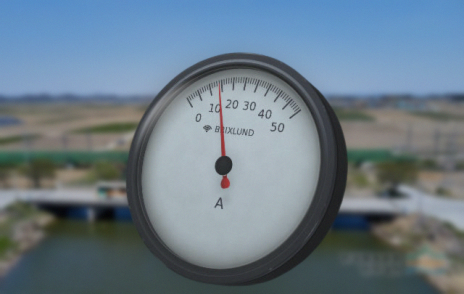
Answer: 15
